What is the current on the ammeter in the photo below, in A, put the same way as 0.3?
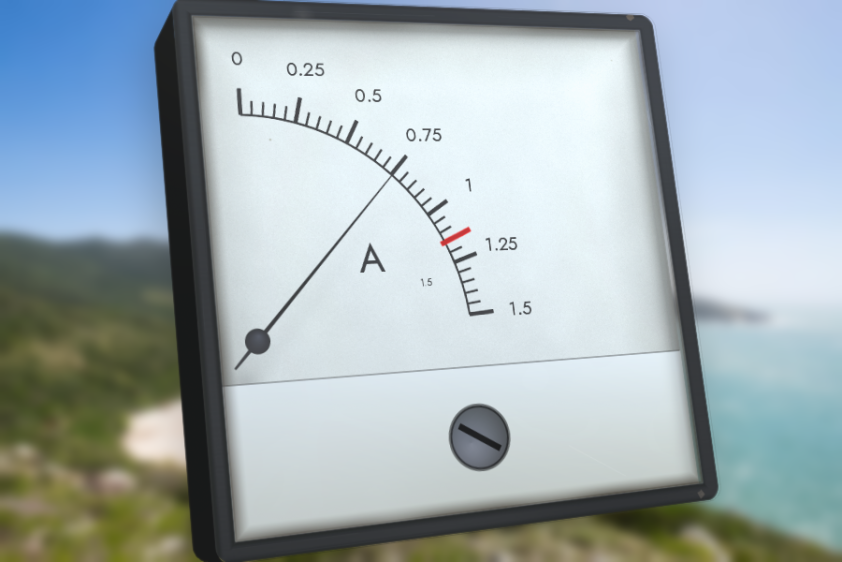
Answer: 0.75
